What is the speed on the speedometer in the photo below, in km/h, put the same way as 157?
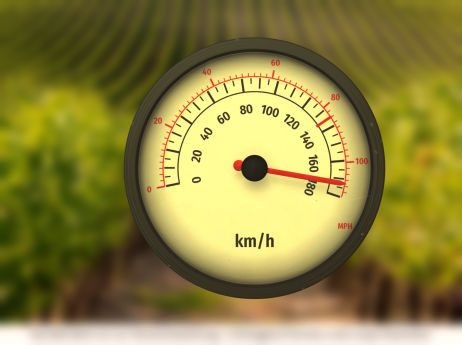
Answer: 172.5
